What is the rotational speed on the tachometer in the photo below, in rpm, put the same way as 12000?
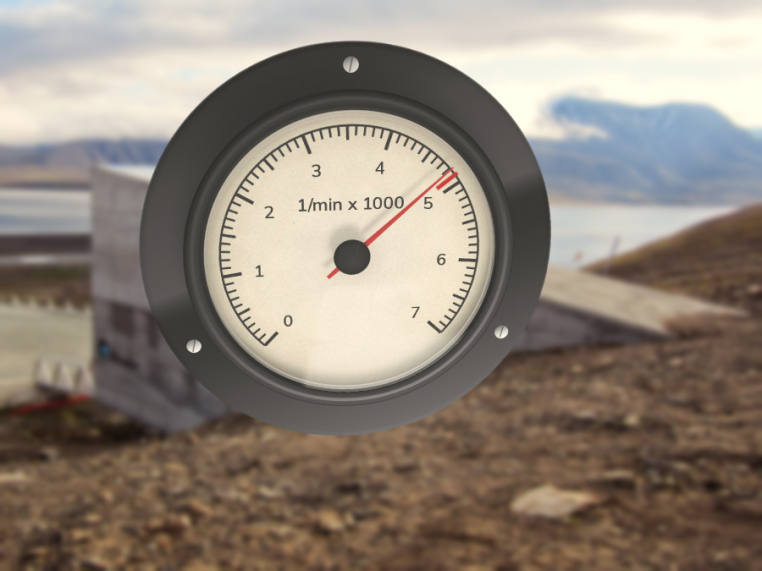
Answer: 4800
